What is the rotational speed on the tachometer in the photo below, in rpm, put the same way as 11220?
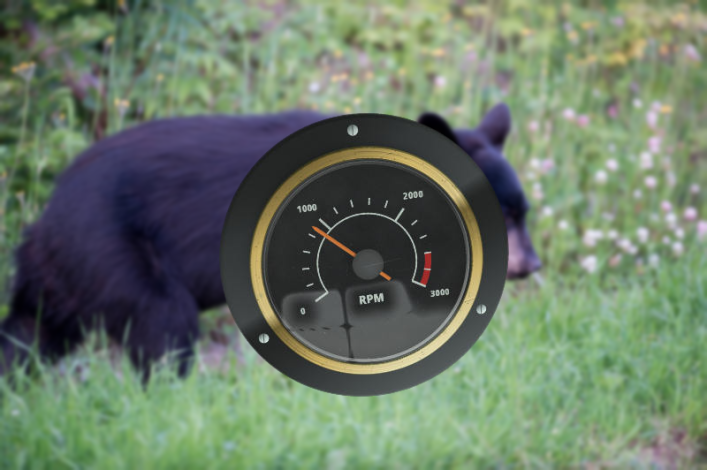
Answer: 900
